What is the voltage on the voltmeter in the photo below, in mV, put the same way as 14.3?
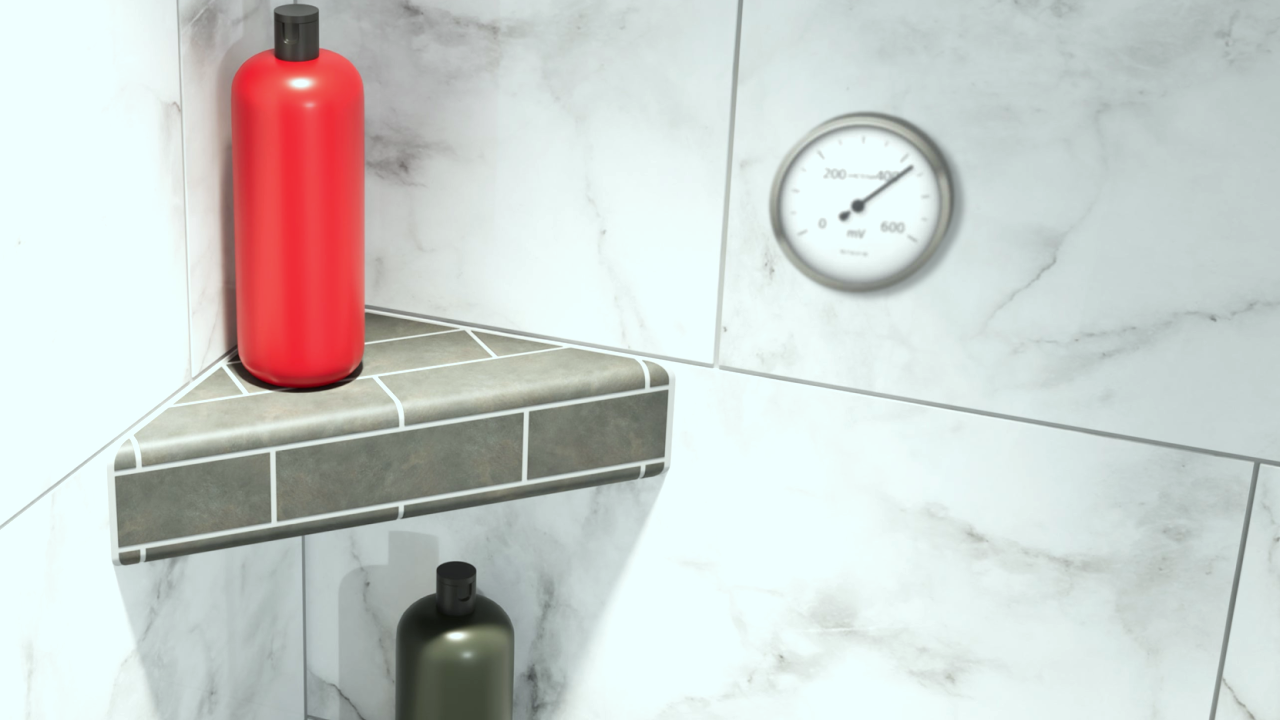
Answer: 425
